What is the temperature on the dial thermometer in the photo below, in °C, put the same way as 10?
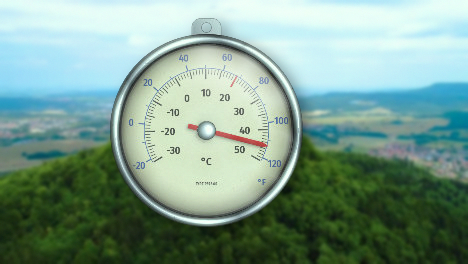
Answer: 45
